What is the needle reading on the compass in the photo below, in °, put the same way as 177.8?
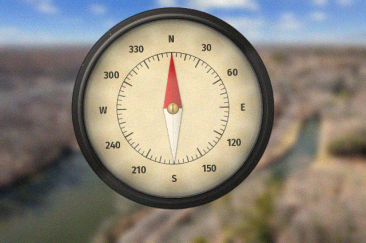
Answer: 0
